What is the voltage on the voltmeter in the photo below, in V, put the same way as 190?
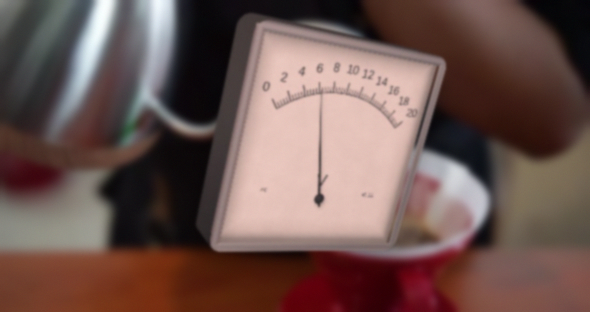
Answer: 6
